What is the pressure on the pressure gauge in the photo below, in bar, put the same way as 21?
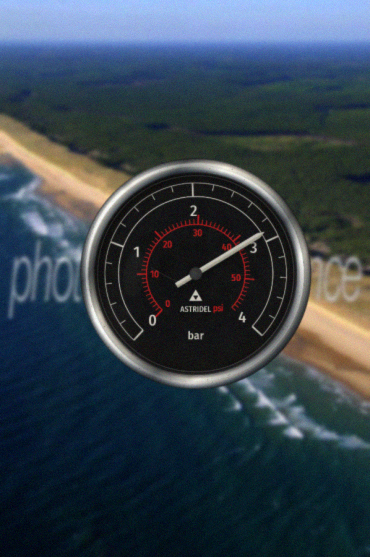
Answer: 2.9
